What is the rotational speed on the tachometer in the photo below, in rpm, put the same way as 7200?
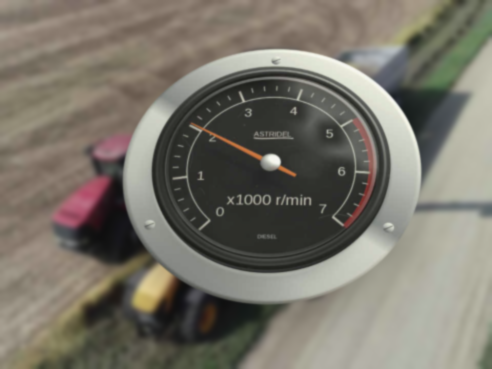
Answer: 2000
